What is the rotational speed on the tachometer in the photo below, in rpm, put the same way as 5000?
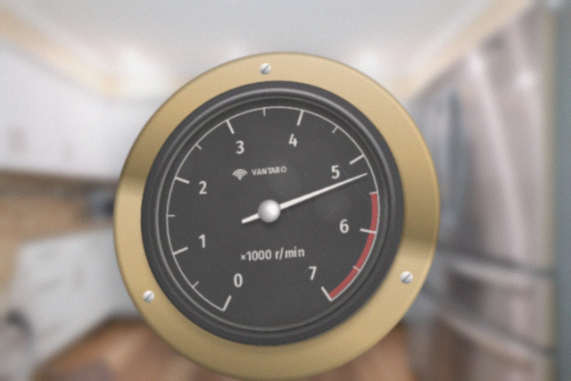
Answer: 5250
